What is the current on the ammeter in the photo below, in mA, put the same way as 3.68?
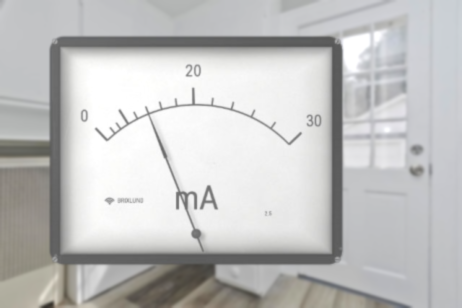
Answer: 14
